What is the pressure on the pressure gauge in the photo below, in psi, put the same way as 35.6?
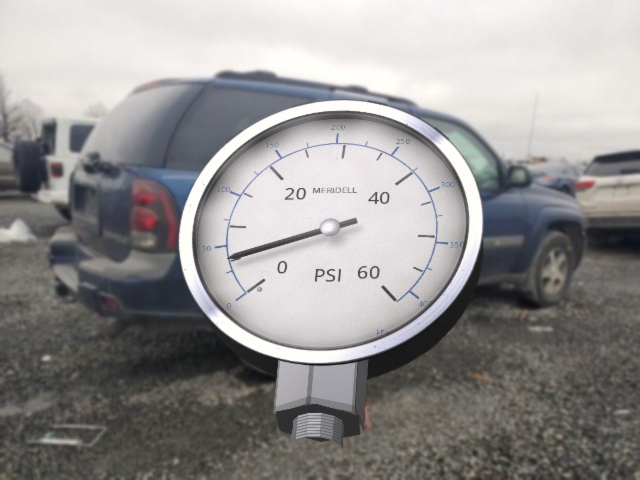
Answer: 5
